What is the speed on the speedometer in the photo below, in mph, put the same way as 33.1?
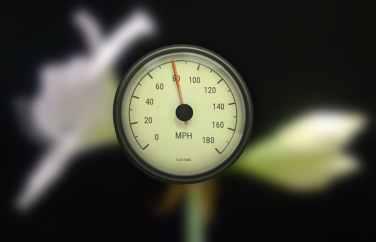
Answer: 80
